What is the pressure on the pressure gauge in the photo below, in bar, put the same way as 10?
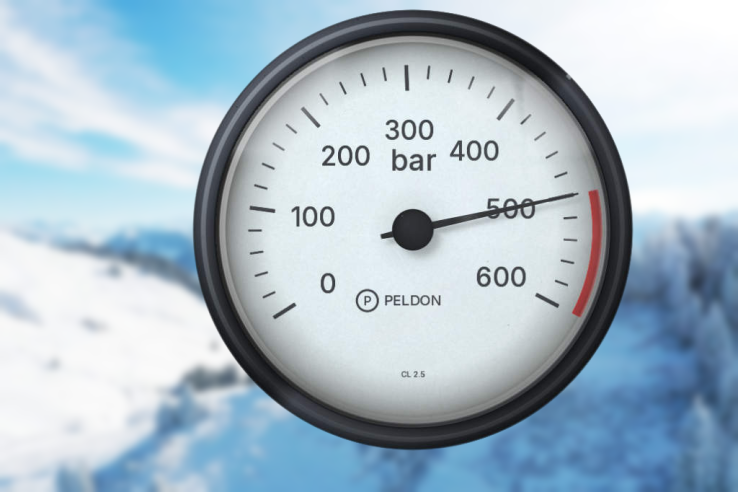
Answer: 500
